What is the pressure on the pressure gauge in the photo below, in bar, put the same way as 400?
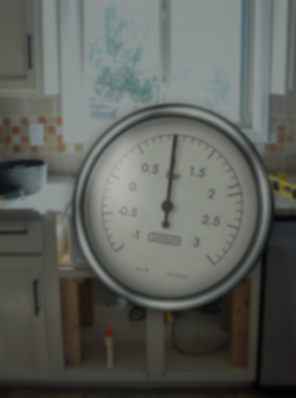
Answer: 1
